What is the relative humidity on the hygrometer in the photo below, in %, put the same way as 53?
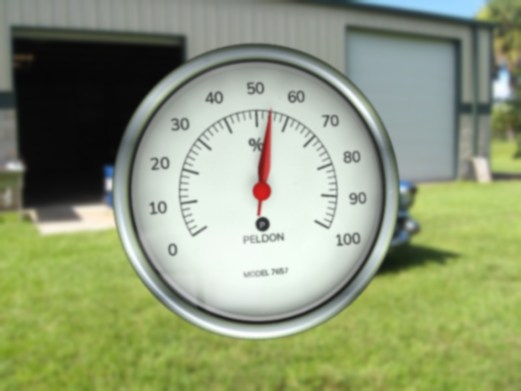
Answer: 54
